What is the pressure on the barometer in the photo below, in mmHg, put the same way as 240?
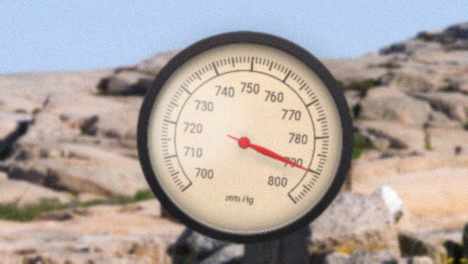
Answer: 790
